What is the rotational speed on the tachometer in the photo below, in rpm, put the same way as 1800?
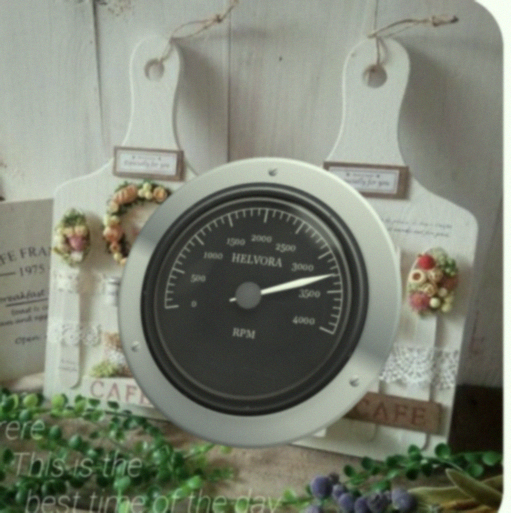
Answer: 3300
